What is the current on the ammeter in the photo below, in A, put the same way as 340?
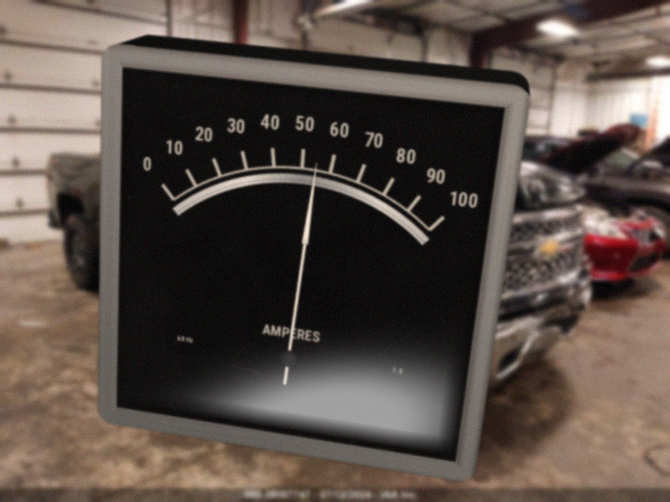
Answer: 55
